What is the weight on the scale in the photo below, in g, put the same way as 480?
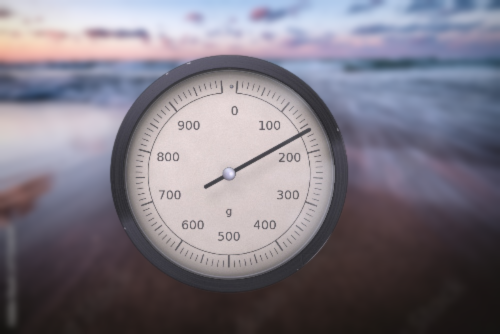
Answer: 160
